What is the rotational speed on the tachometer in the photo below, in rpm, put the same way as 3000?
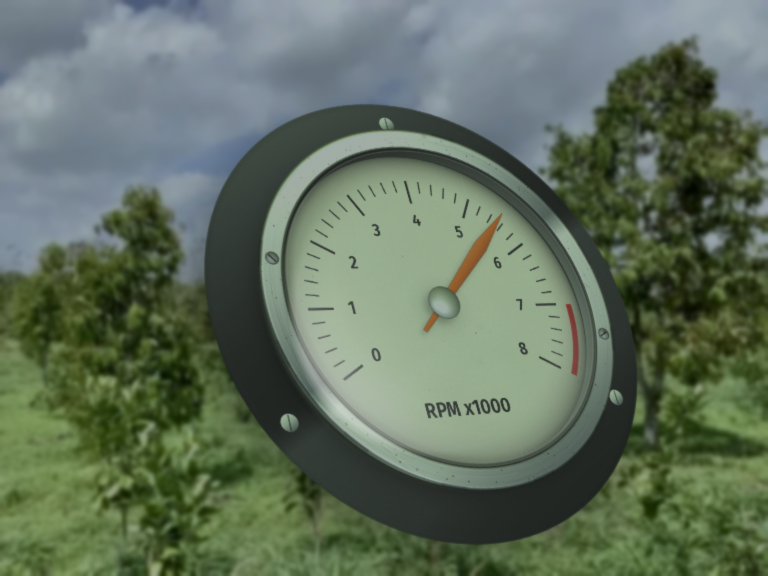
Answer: 5500
